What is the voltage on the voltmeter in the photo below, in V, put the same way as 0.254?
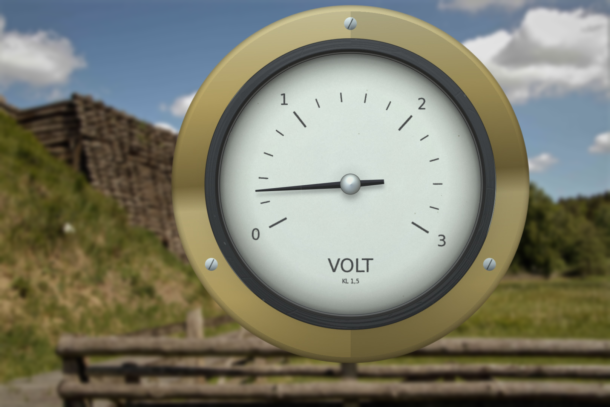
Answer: 0.3
